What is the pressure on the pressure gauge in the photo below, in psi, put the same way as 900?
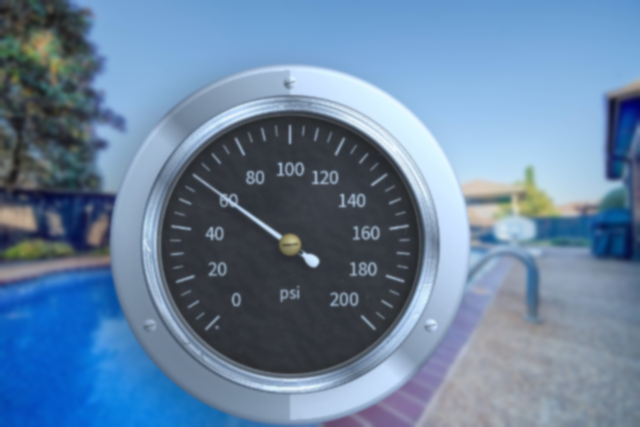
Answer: 60
